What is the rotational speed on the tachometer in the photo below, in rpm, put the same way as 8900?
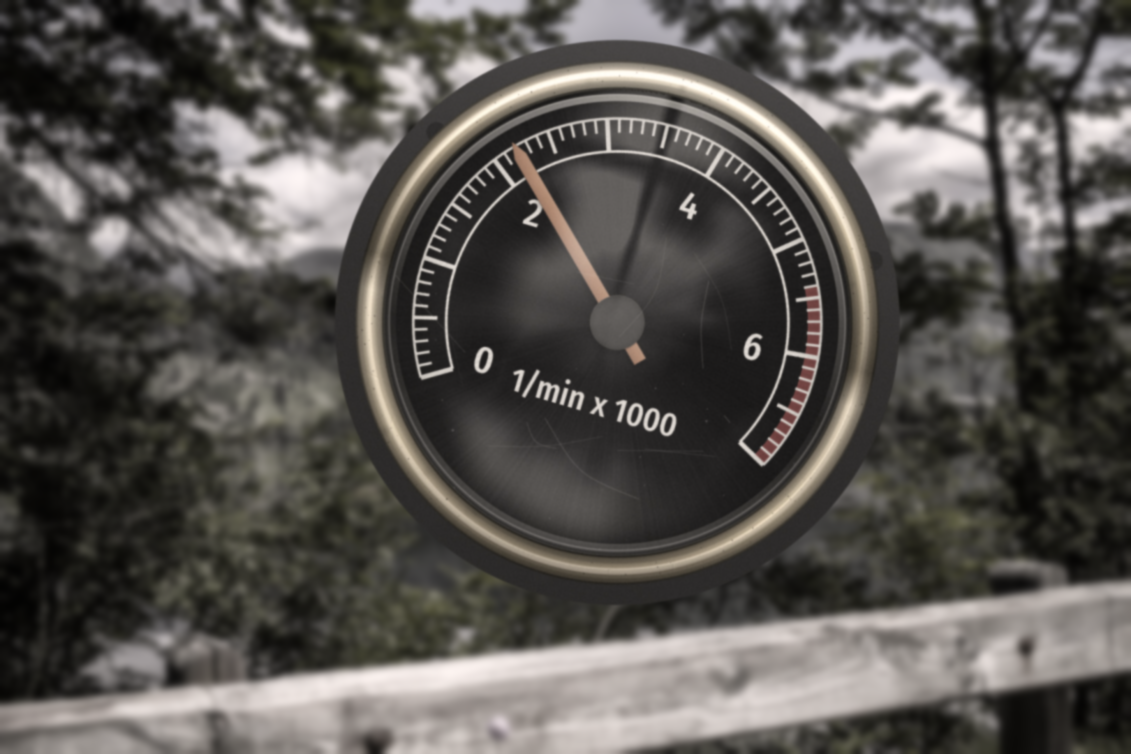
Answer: 2200
